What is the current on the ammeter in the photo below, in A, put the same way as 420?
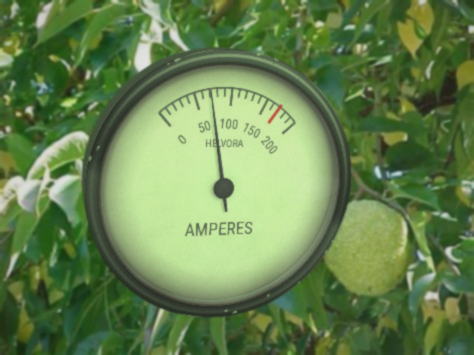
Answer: 70
